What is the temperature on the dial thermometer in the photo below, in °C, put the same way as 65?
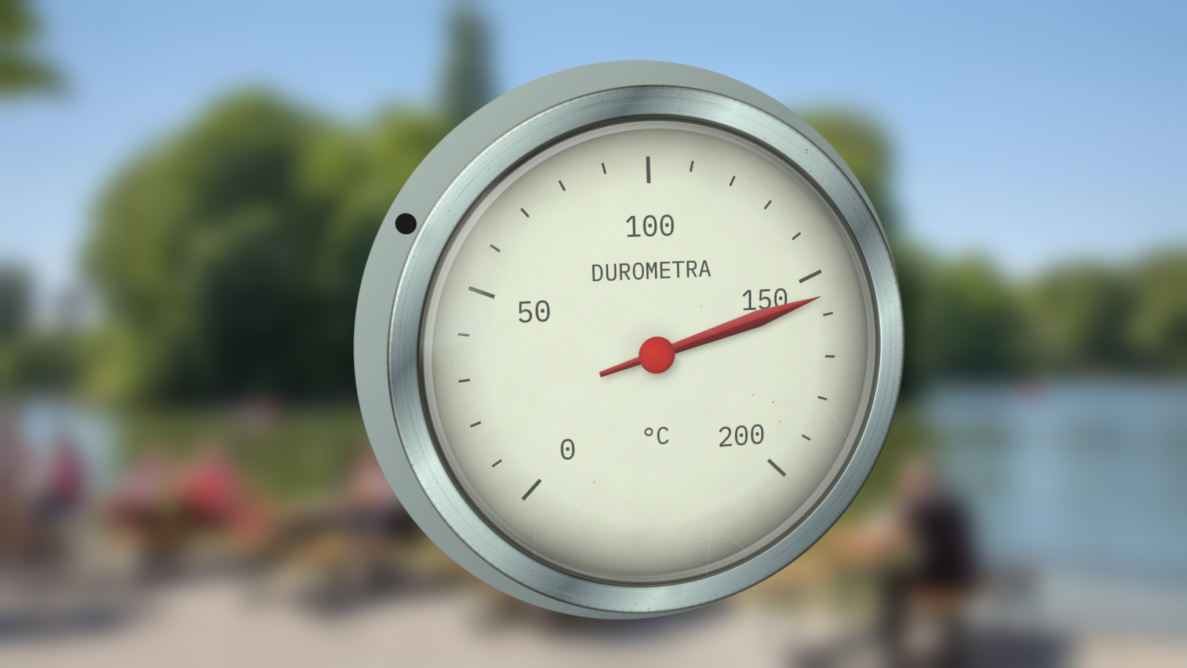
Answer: 155
